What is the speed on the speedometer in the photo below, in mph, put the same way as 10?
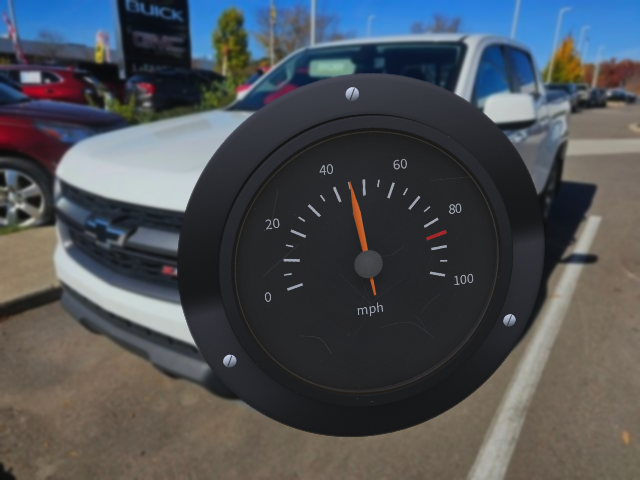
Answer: 45
